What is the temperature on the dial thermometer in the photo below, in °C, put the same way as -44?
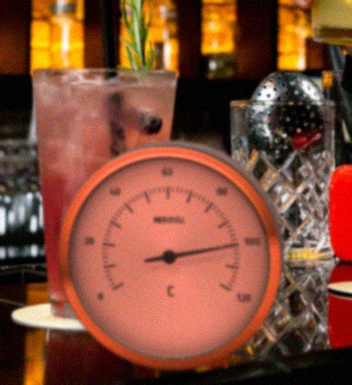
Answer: 100
